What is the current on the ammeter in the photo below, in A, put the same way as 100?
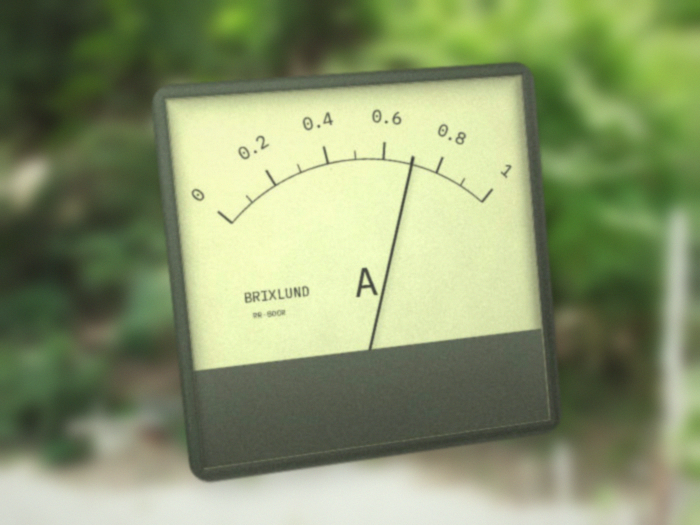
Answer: 0.7
